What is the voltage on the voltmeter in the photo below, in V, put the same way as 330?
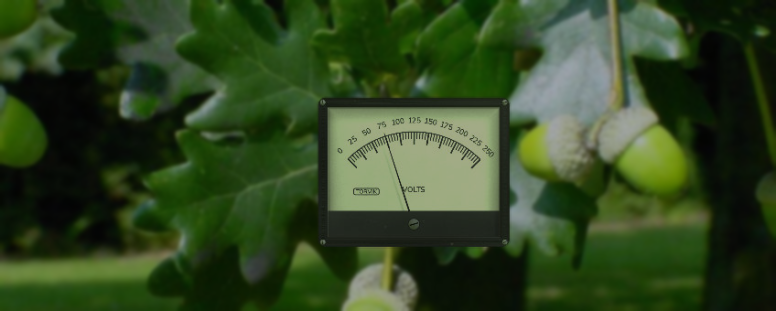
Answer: 75
